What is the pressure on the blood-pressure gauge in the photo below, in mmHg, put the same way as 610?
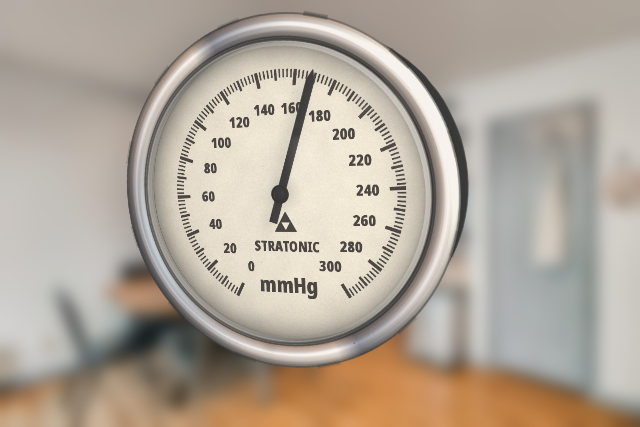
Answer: 170
